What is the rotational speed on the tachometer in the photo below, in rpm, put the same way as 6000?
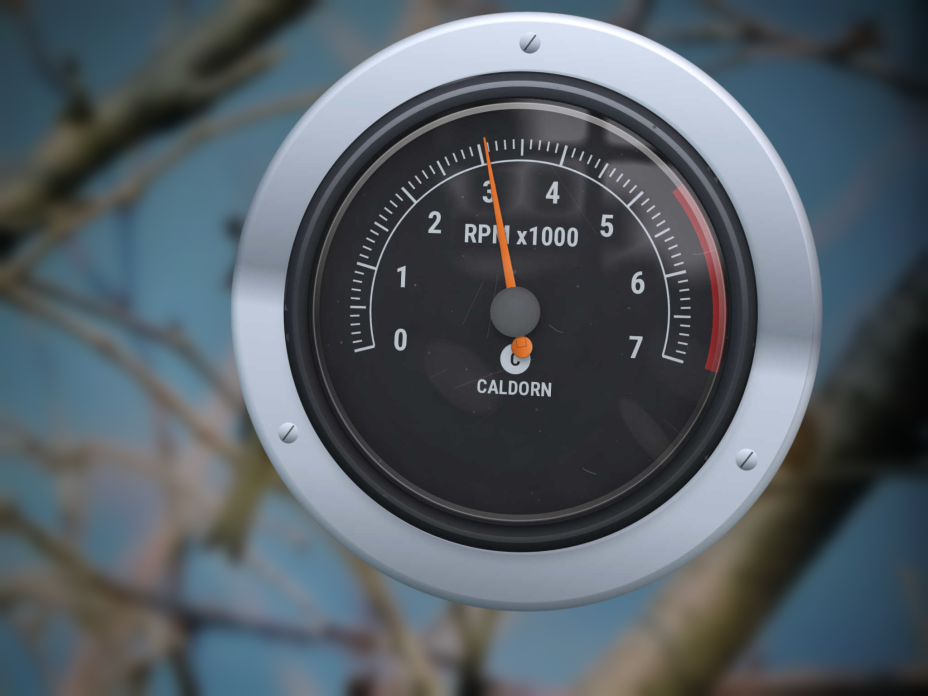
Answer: 3100
